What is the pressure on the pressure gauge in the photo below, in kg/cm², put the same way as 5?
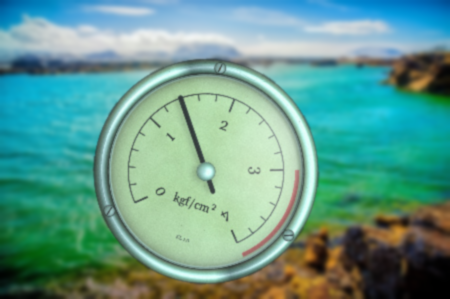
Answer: 1.4
